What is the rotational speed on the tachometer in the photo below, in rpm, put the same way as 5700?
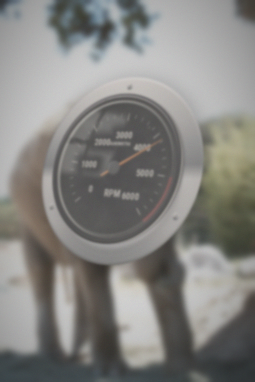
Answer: 4200
